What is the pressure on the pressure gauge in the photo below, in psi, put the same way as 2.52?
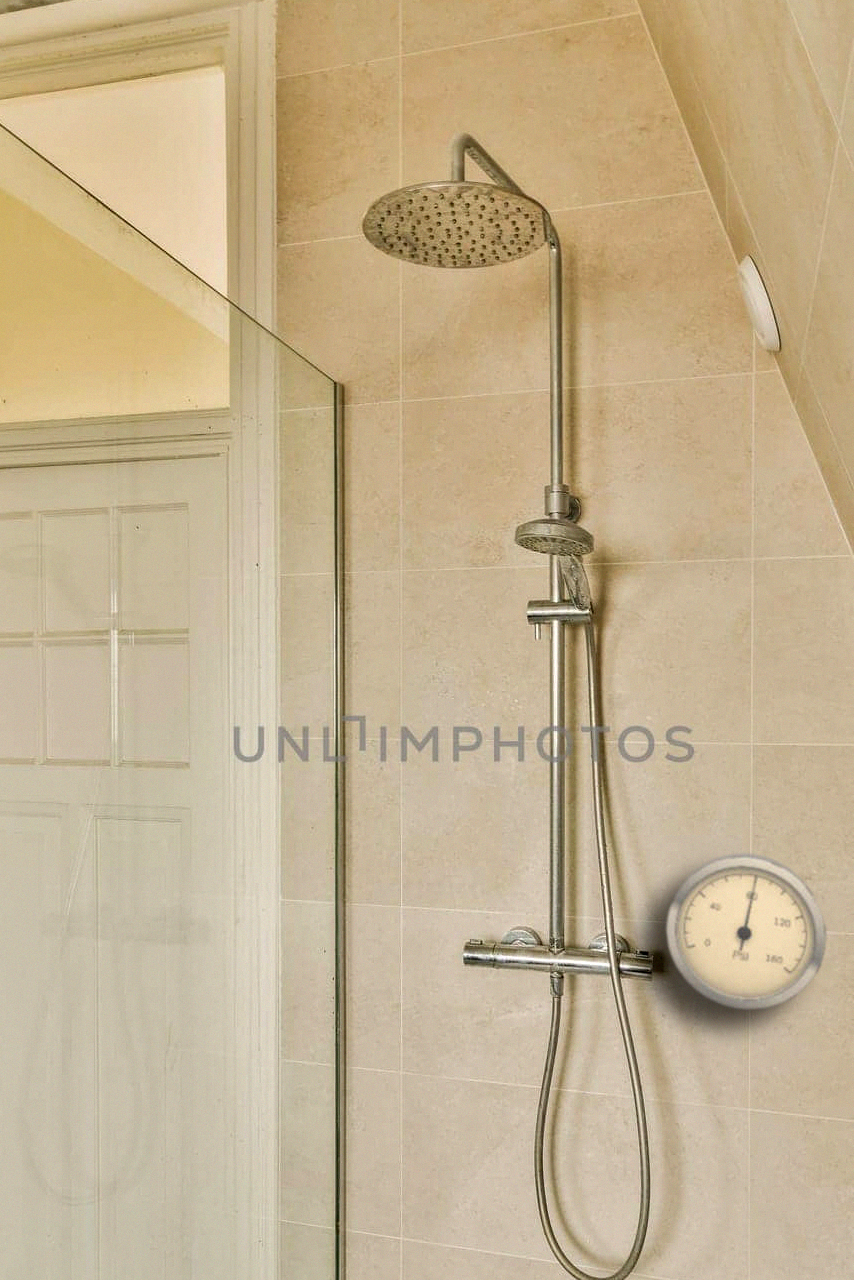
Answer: 80
